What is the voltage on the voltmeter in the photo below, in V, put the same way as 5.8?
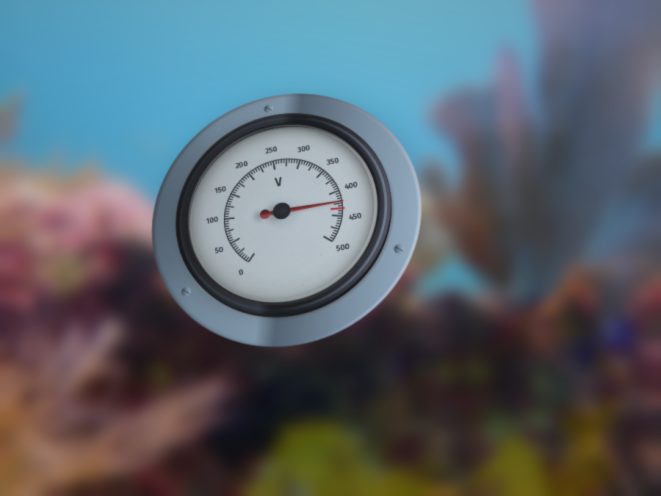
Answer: 425
